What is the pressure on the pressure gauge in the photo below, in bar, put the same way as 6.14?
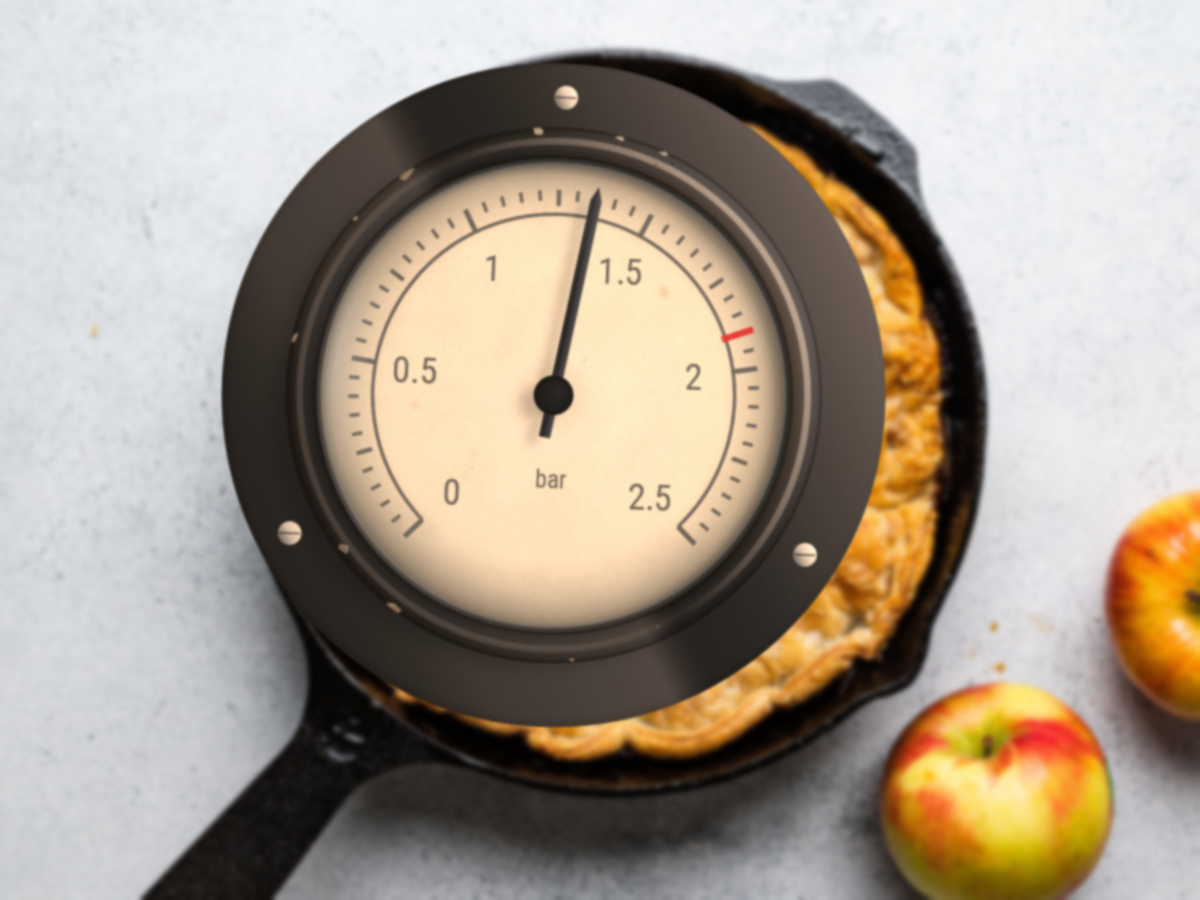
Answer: 1.35
